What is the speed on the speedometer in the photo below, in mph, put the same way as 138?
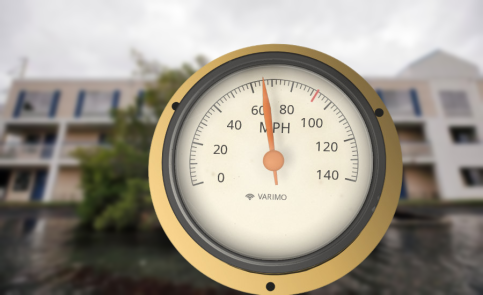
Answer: 66
